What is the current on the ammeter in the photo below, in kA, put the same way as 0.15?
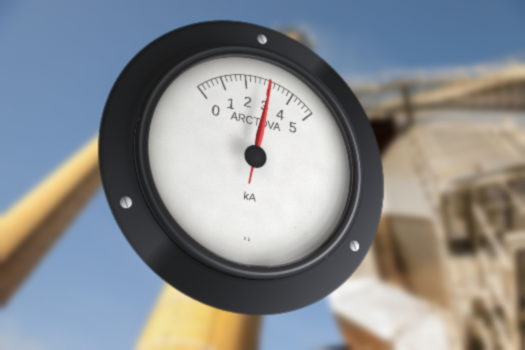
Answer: 3
